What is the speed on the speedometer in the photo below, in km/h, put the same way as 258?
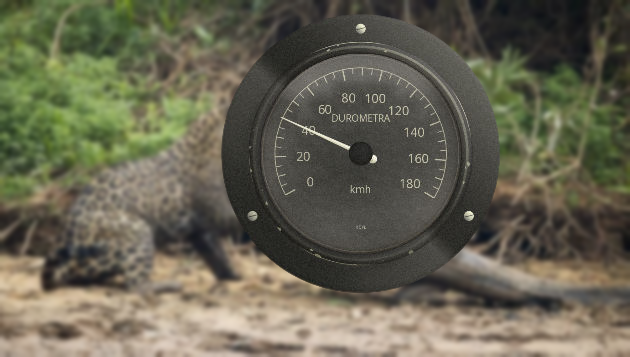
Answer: 40
